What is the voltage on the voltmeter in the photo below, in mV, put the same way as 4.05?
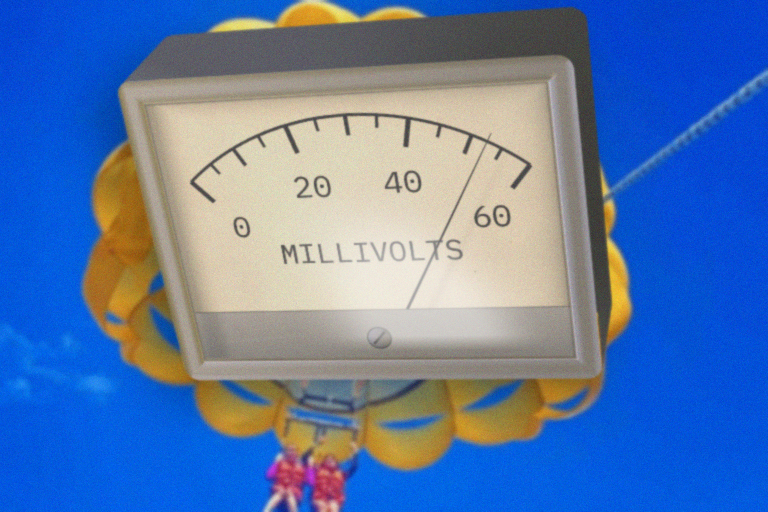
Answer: 52.5
